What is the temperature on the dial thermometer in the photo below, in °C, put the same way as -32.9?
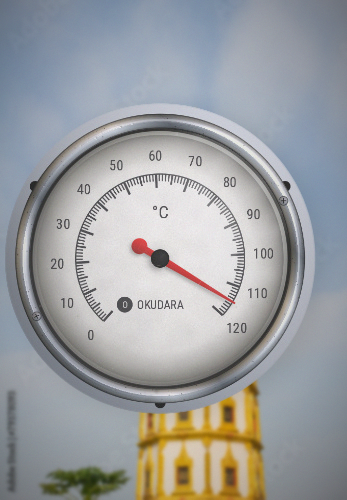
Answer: 115
